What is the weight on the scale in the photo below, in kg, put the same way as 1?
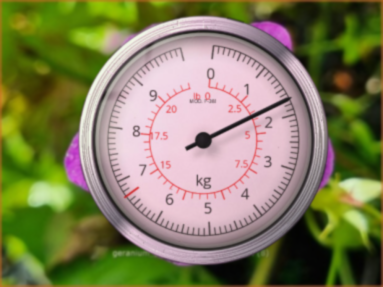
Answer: 1.7
